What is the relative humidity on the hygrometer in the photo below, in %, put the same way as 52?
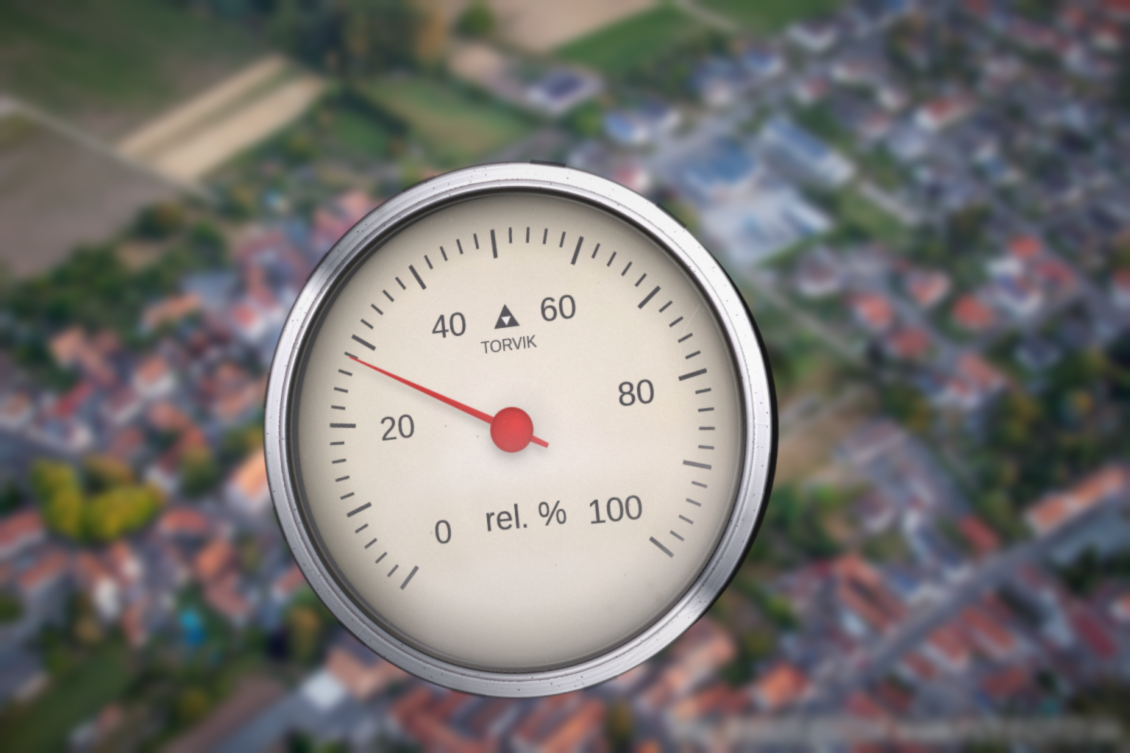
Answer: 28
